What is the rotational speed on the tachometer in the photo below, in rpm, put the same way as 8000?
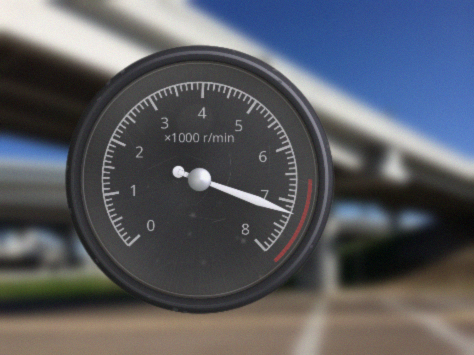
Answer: 7200
